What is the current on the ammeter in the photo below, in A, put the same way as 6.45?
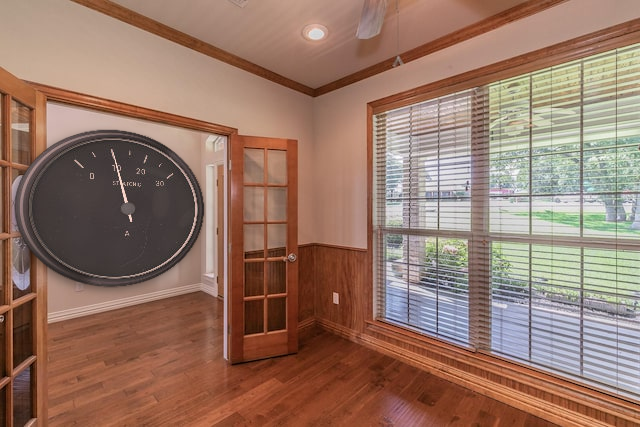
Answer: 10
